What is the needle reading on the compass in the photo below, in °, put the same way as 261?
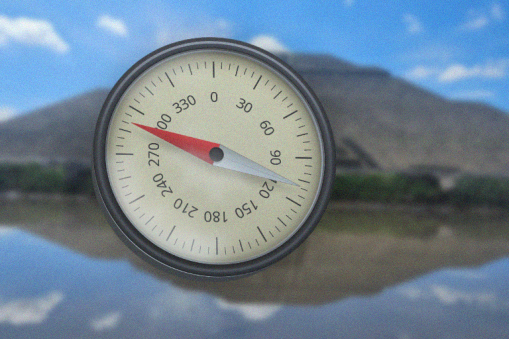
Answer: 290
